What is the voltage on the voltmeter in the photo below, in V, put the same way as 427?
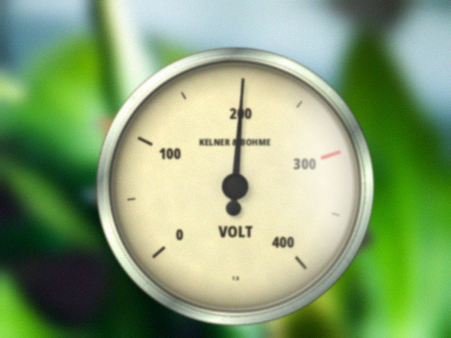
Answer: 200
